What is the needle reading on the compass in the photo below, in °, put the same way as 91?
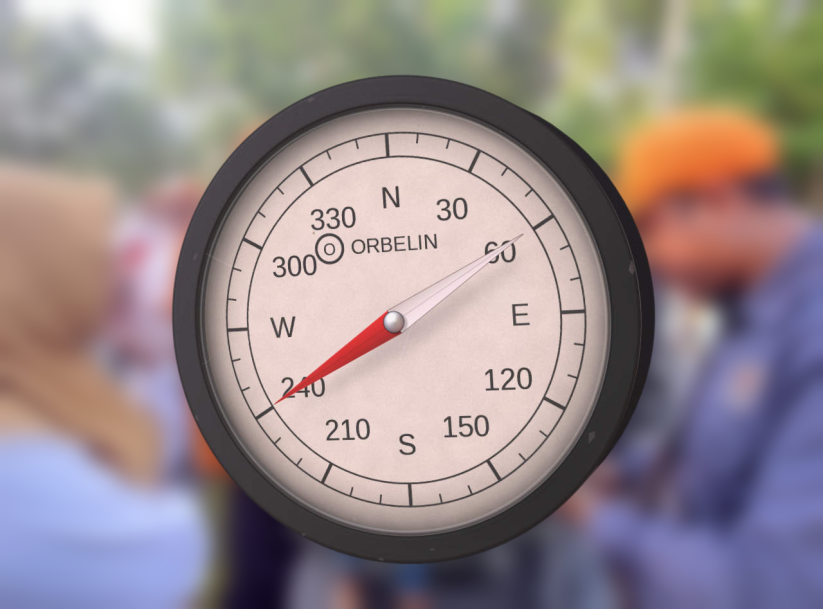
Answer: 240
